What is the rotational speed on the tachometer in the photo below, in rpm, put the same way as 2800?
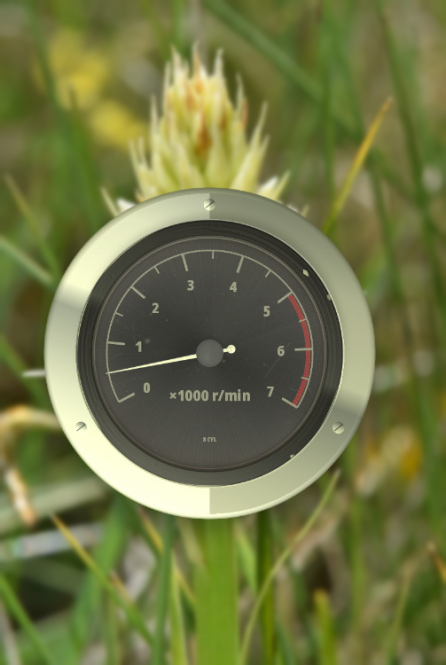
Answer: 500
